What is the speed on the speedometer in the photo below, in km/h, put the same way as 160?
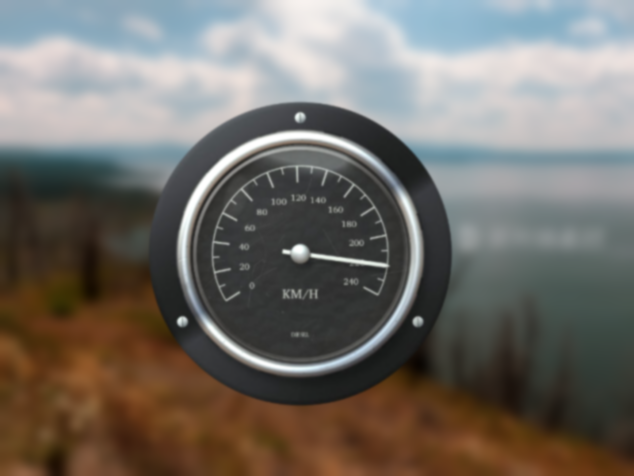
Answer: 220
